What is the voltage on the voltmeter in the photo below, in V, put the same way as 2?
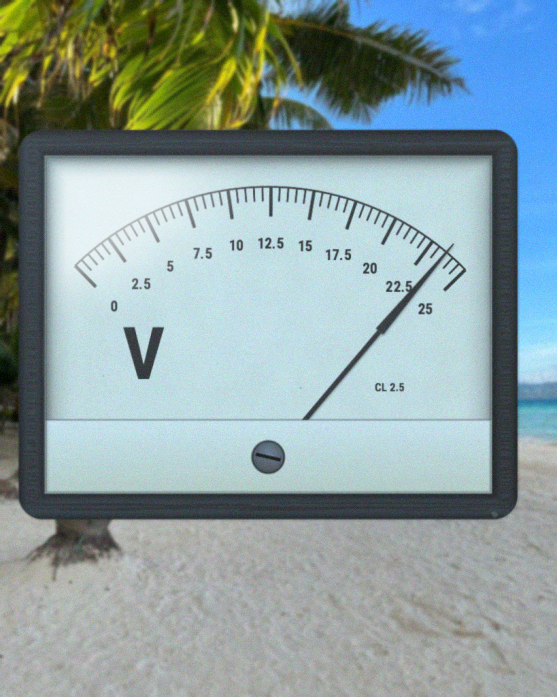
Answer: 23.5
